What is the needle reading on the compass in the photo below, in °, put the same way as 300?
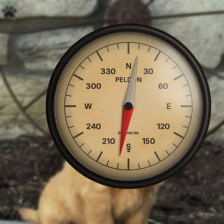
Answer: 190
